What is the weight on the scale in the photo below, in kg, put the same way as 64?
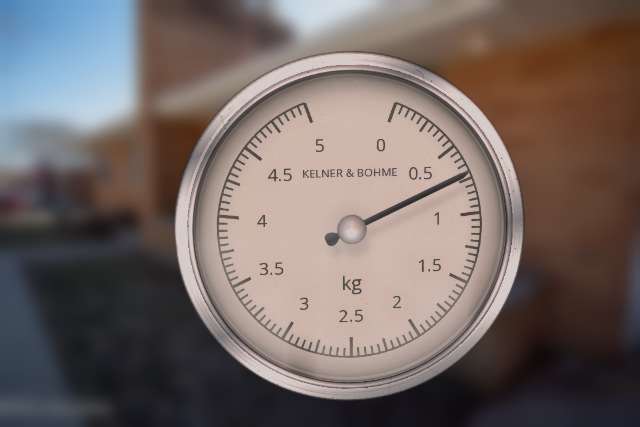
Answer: 0.7
